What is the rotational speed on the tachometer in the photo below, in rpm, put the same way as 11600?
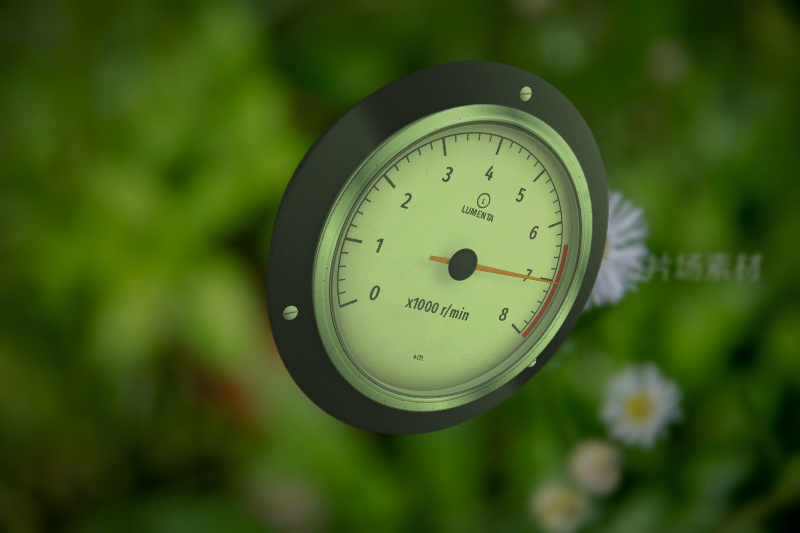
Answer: 7000
